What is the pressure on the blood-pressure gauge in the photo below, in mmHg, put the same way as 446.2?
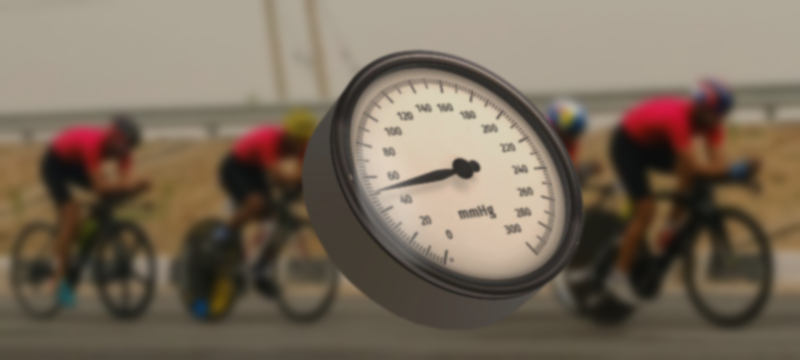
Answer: 50
